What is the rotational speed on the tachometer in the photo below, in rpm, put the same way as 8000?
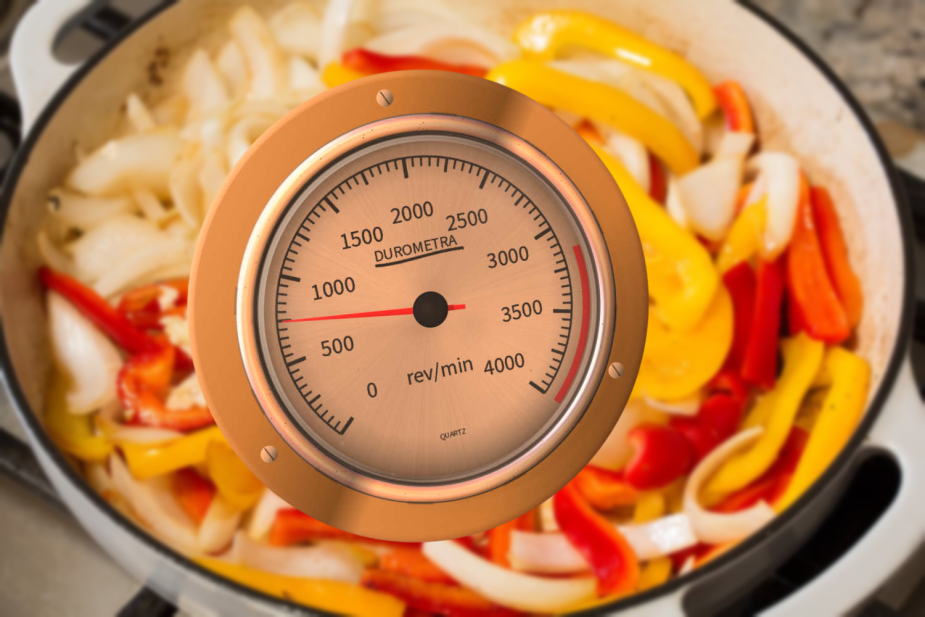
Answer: 750
